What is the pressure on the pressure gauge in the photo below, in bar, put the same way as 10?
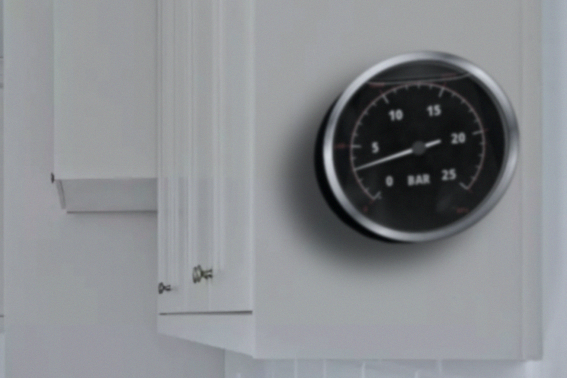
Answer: 3
